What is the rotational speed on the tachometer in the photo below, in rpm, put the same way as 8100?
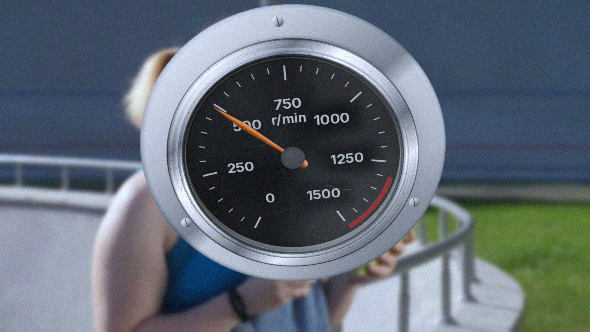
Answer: 500
